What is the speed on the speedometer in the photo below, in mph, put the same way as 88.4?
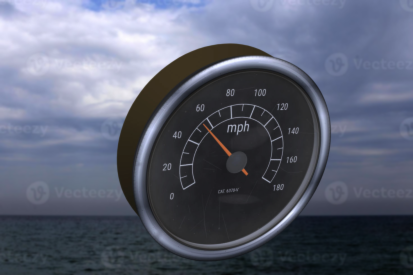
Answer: 55
